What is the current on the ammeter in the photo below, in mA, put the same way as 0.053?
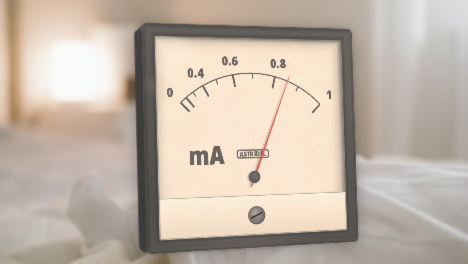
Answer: 0.85
